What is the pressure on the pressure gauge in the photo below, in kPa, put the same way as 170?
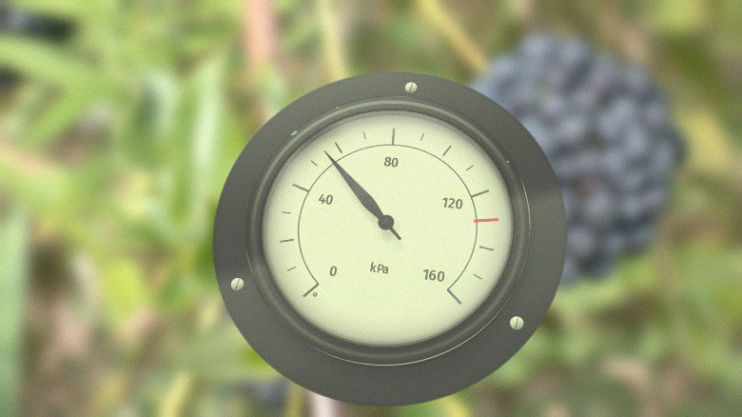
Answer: 55
